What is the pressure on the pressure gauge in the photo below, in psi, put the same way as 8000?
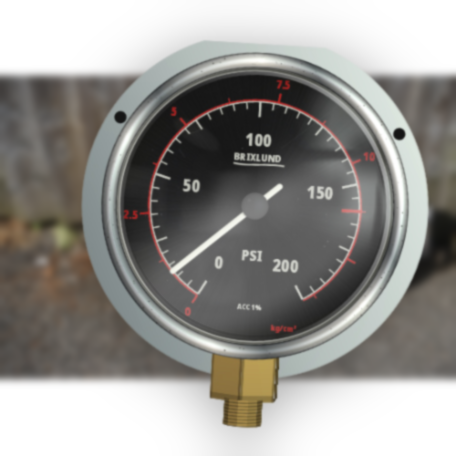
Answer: 12.5
